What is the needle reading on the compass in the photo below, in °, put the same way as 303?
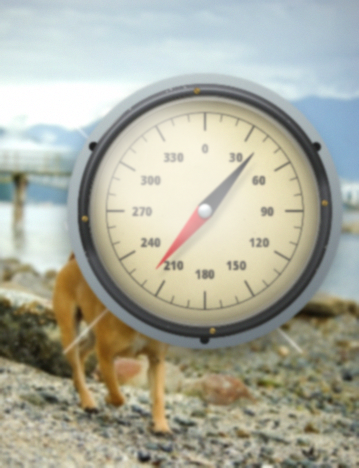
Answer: 220
